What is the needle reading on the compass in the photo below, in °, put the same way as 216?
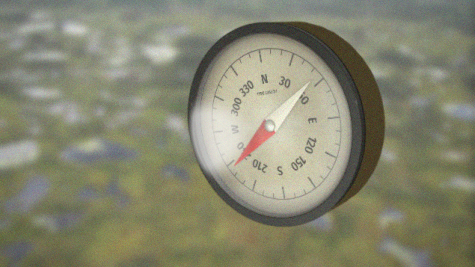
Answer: 235
